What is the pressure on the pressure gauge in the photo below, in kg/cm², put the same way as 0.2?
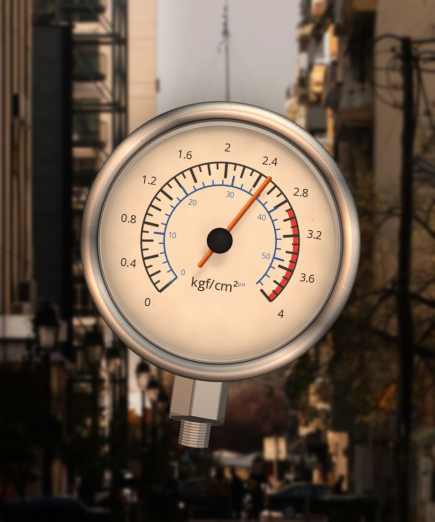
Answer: 2.5
